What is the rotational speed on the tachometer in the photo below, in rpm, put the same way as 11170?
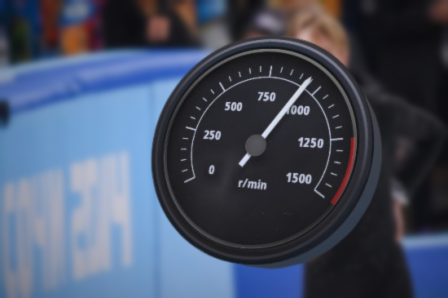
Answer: 950
